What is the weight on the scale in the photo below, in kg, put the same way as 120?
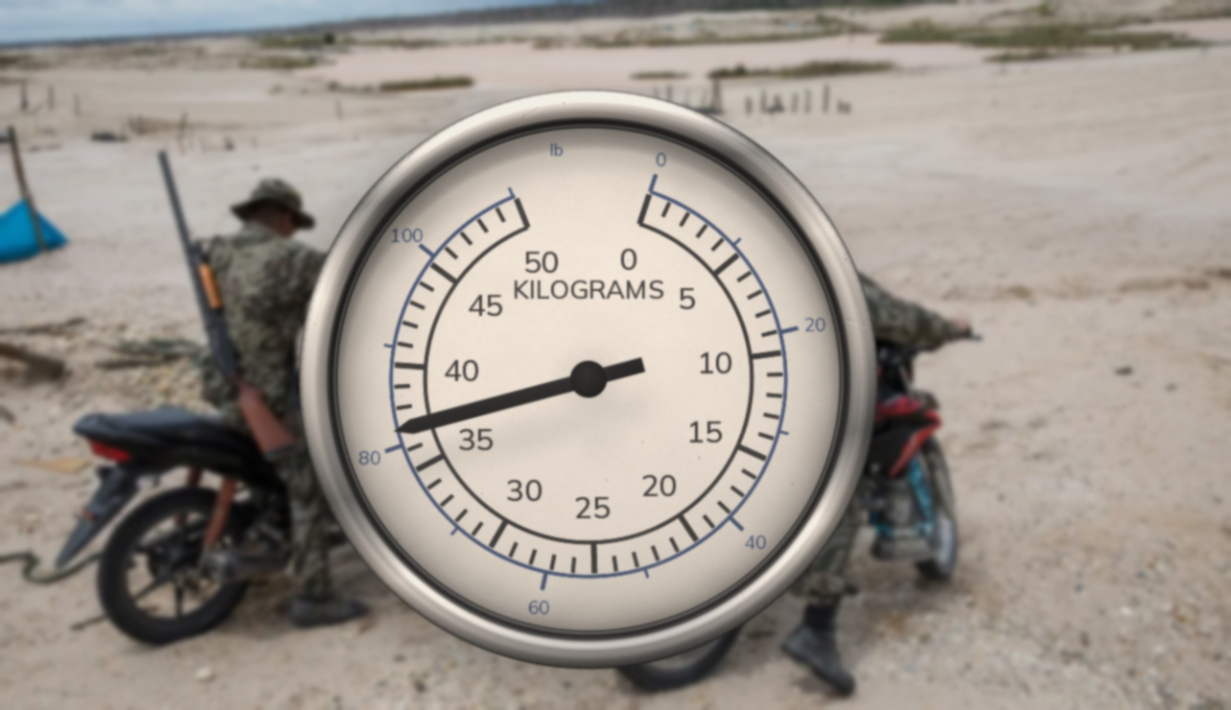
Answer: 37
